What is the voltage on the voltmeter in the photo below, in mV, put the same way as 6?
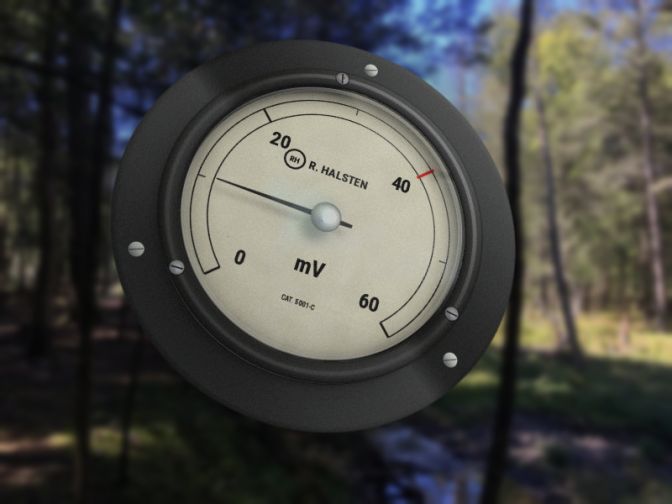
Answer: 10
